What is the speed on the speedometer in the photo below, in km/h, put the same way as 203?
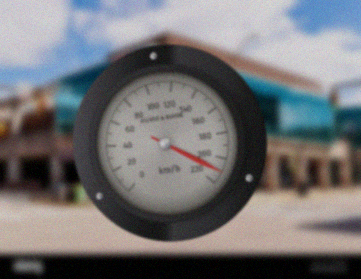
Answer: 210
